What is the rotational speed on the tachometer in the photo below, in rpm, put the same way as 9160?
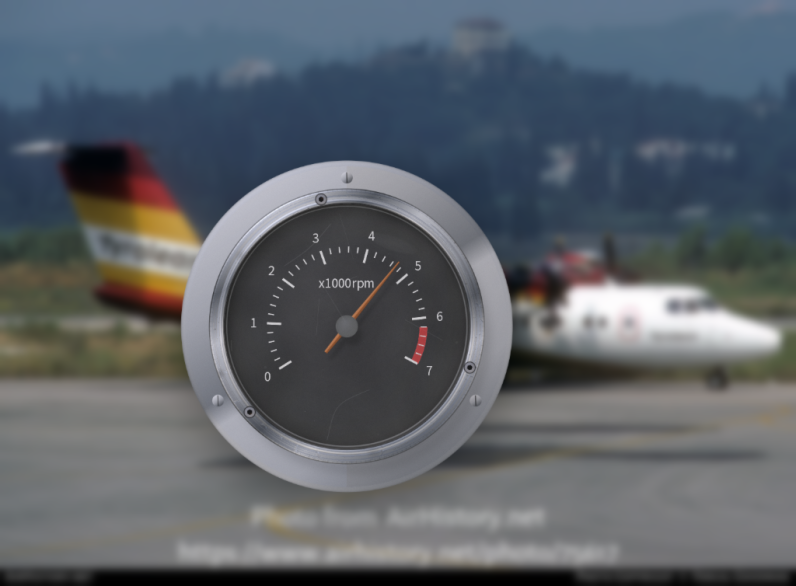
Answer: 4700
